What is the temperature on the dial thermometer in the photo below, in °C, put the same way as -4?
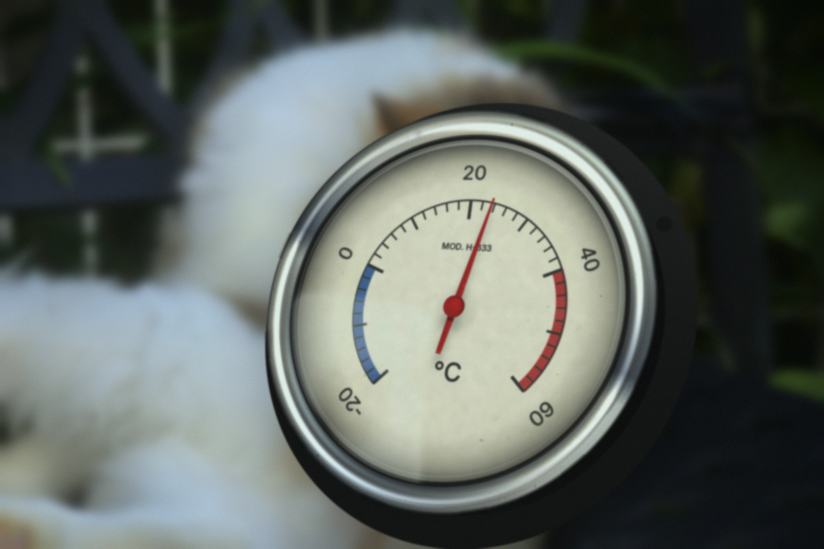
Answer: 24
